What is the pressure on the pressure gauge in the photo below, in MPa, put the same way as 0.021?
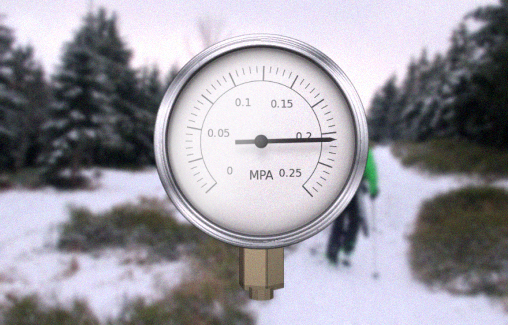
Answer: 0.205
